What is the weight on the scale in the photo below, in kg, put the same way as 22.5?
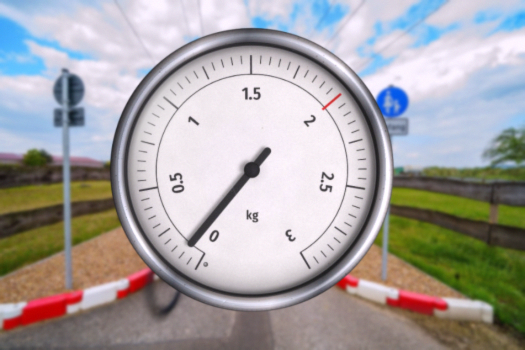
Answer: 0.1
